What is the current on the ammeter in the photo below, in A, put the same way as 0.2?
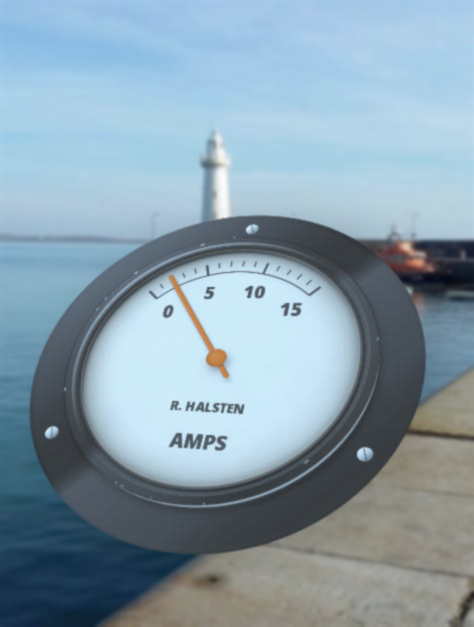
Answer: 2
